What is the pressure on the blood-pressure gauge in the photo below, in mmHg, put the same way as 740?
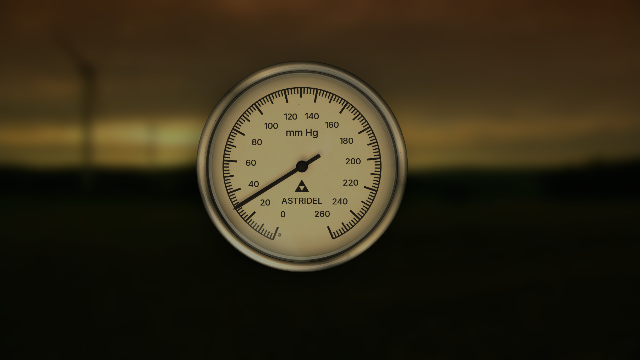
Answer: 30
